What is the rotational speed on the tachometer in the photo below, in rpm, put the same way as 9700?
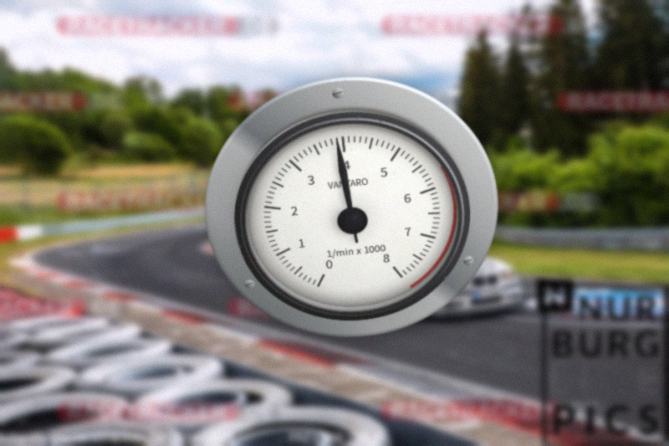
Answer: 3900
